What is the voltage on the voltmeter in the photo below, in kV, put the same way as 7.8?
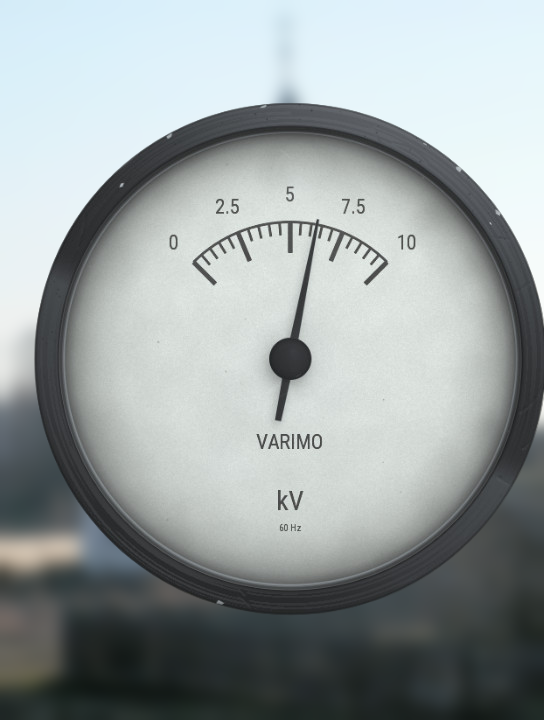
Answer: 6.25
